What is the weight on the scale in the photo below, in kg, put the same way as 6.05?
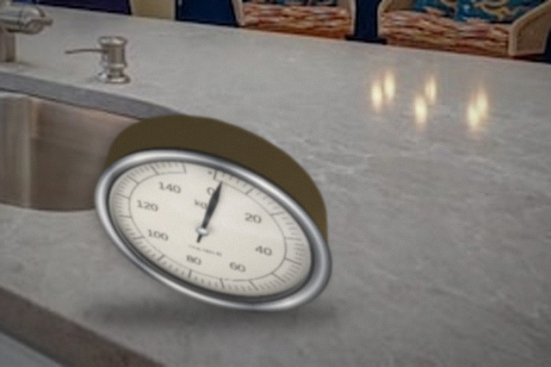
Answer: 2
